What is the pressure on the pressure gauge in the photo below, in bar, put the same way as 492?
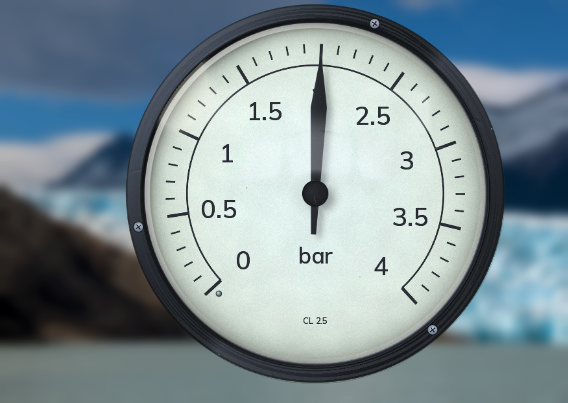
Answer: 2
